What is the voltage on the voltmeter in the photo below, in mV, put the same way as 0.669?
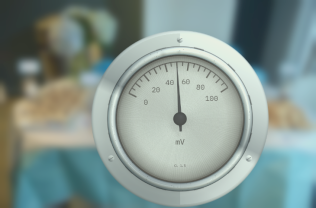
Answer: 50
